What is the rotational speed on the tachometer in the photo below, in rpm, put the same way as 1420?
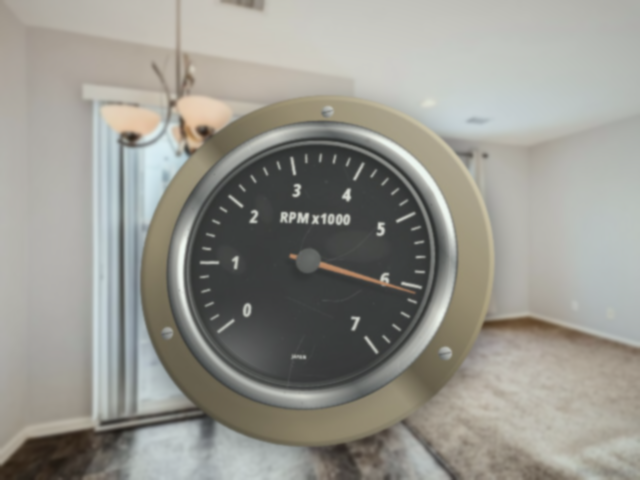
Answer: 6100
